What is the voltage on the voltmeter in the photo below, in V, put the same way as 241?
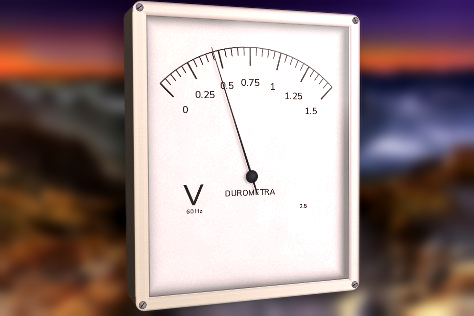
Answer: 0.45
